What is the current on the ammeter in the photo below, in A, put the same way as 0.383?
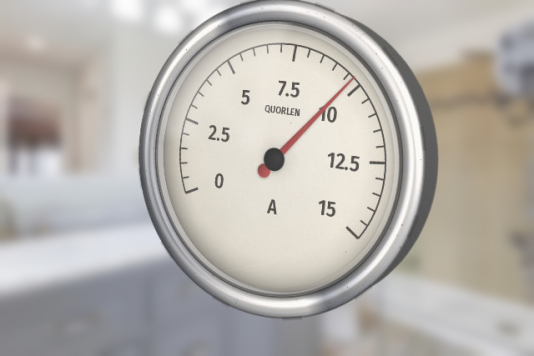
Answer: 9.75
